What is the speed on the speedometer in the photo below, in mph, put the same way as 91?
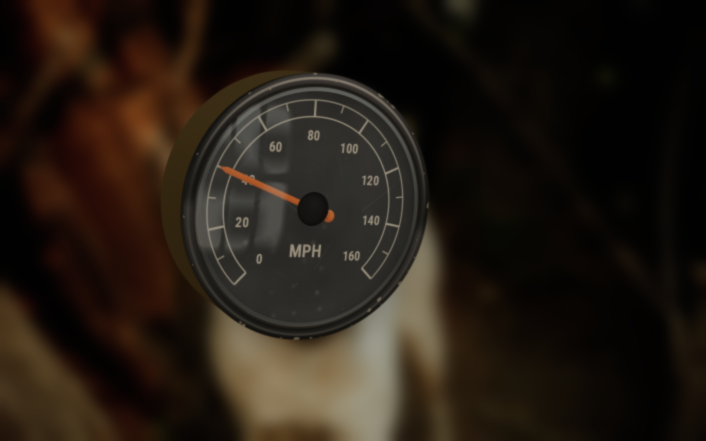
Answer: 40
